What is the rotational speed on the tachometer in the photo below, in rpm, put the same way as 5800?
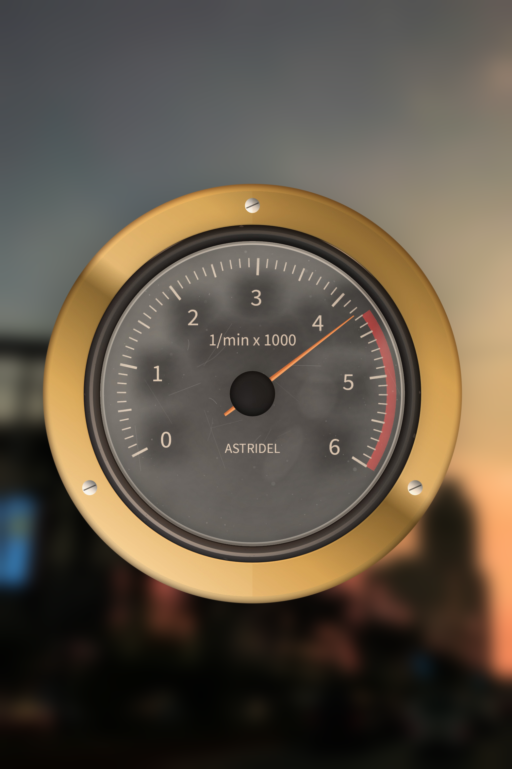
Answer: 4250
